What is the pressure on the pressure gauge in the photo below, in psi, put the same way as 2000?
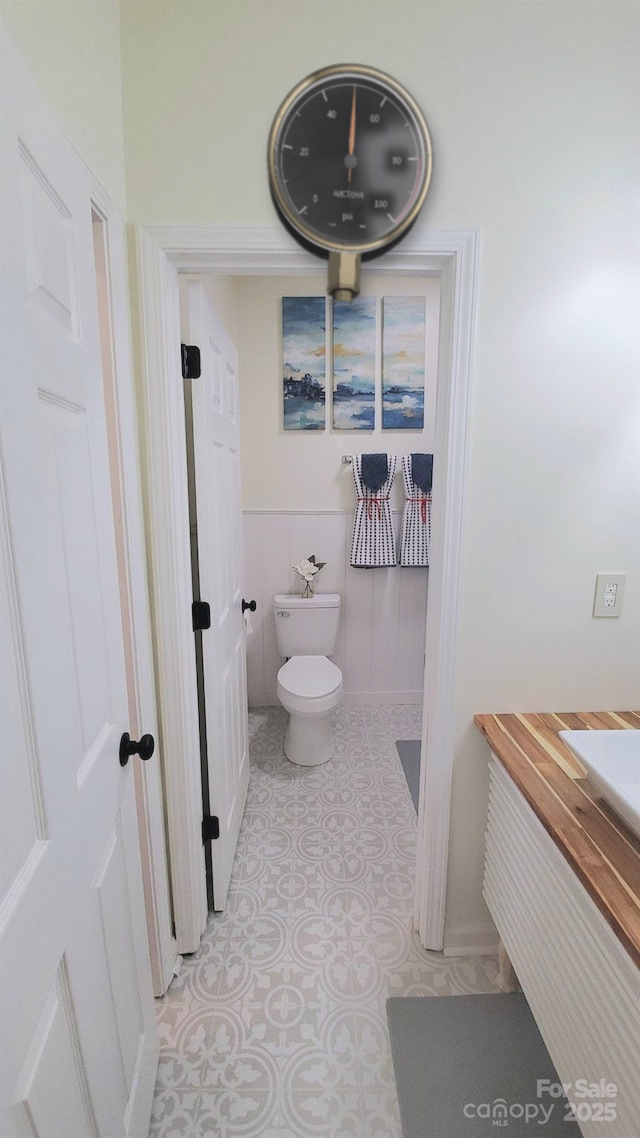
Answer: 50
